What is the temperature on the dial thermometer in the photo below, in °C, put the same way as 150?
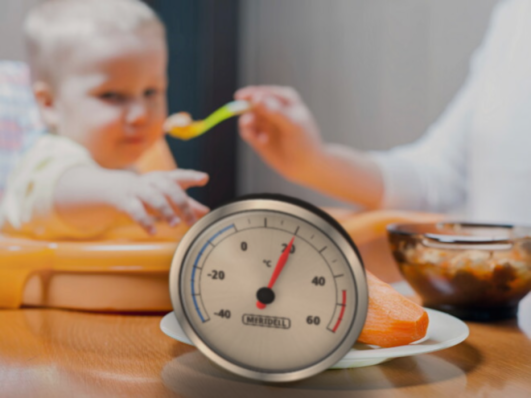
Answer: 20
